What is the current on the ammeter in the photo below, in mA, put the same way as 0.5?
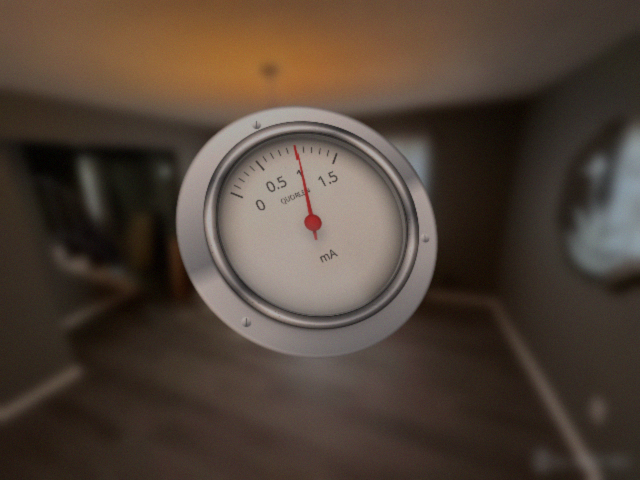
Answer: 1
